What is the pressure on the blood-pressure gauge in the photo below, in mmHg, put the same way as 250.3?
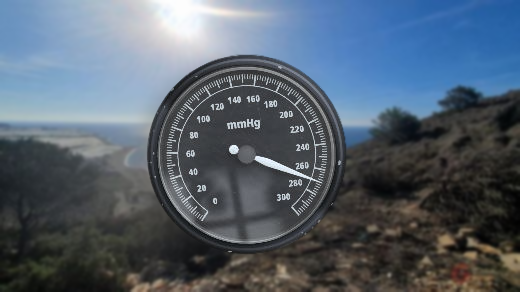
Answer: 270
